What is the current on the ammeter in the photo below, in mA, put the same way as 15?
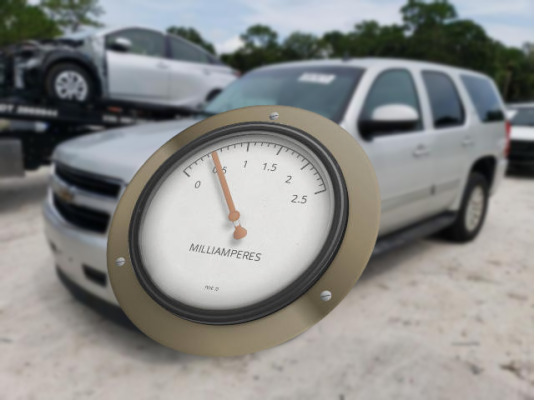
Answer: 0.5
